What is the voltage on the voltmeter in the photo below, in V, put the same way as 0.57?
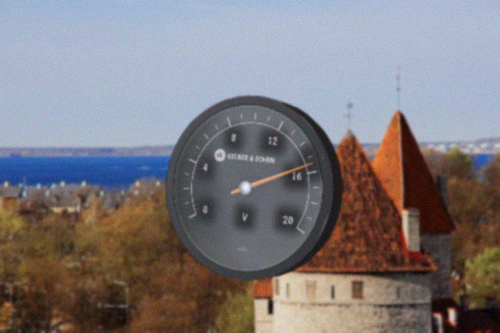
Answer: 15.5
